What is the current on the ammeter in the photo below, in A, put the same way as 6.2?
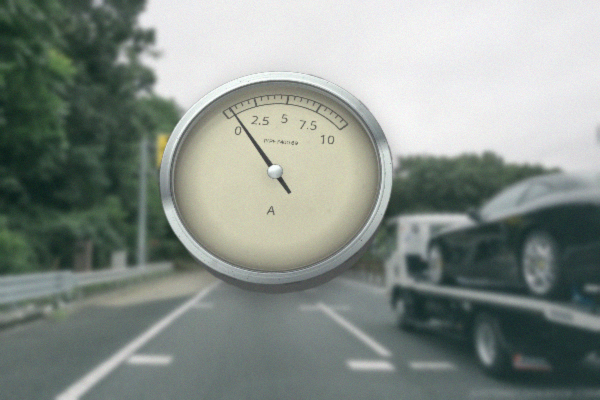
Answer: 0.5
